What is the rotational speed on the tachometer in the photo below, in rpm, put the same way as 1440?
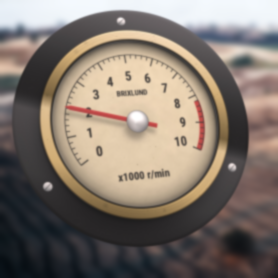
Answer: 2000
